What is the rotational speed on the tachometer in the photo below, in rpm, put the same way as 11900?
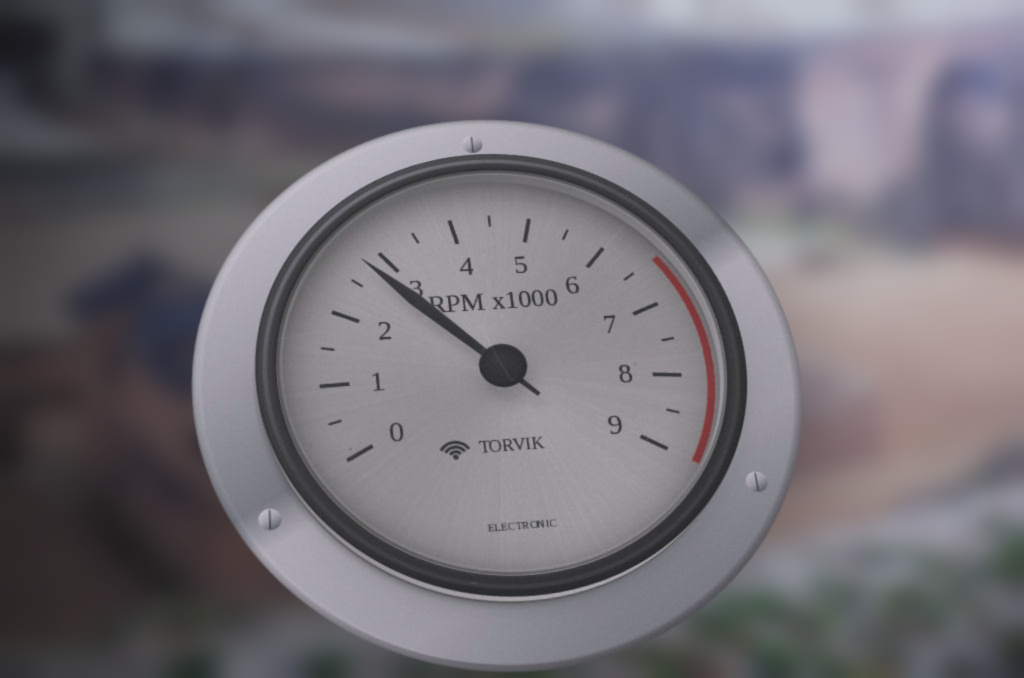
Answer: 2750
